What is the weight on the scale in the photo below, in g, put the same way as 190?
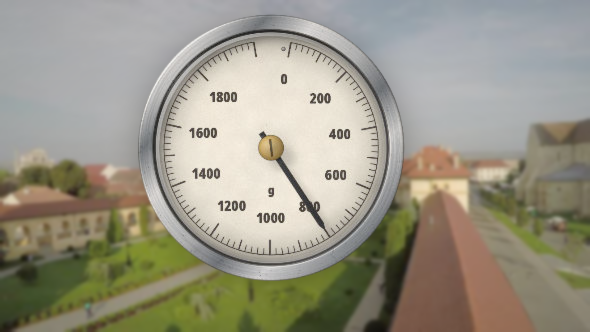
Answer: 800
